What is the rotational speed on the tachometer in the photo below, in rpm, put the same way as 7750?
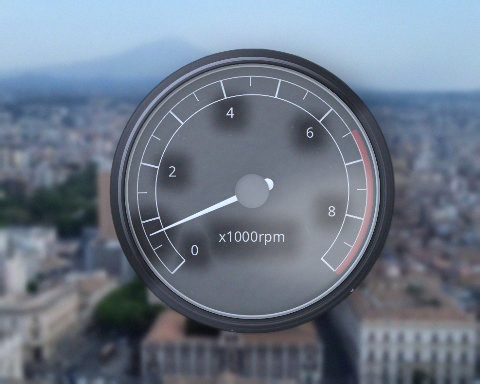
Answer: 750
